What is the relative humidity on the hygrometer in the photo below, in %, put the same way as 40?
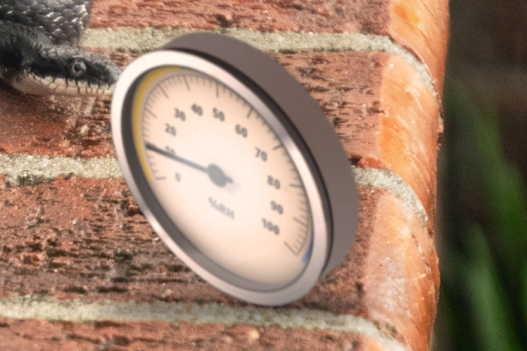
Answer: 10
